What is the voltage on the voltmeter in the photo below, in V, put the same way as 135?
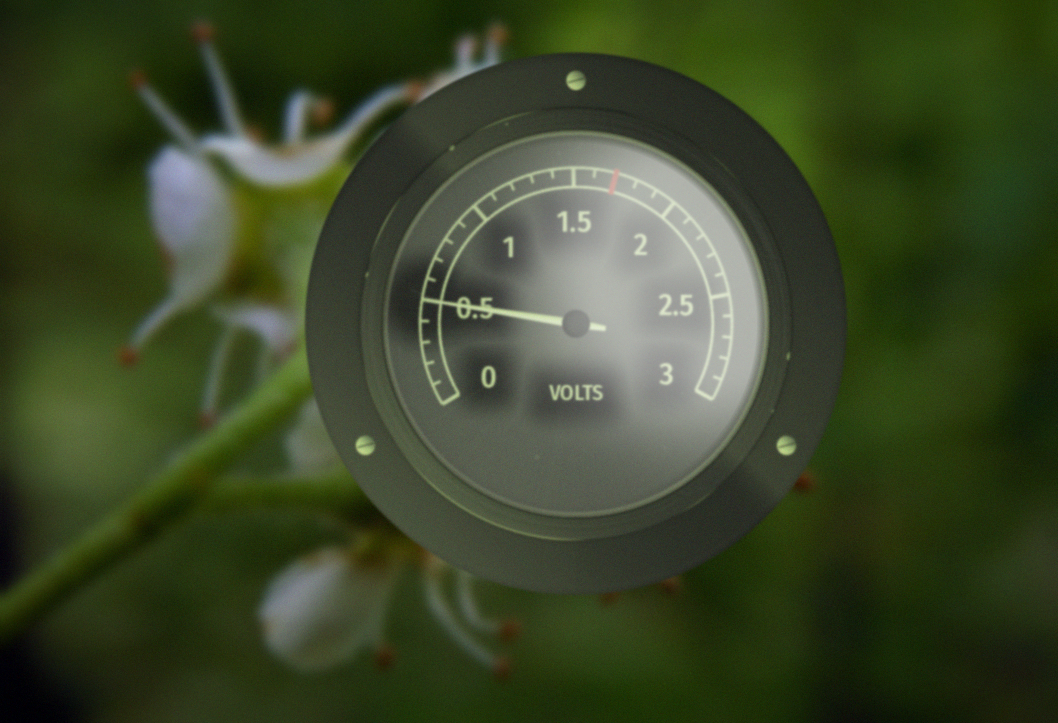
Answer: 0.5
